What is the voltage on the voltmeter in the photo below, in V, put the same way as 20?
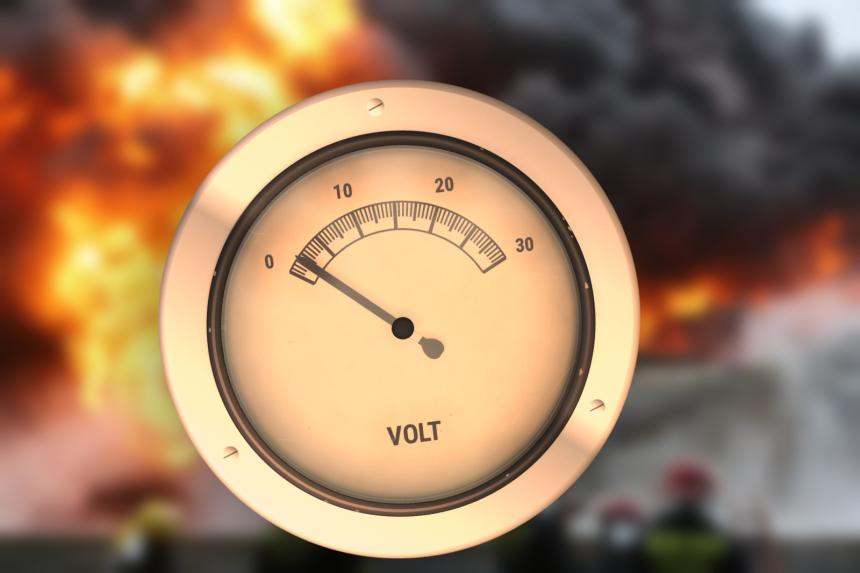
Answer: 2
